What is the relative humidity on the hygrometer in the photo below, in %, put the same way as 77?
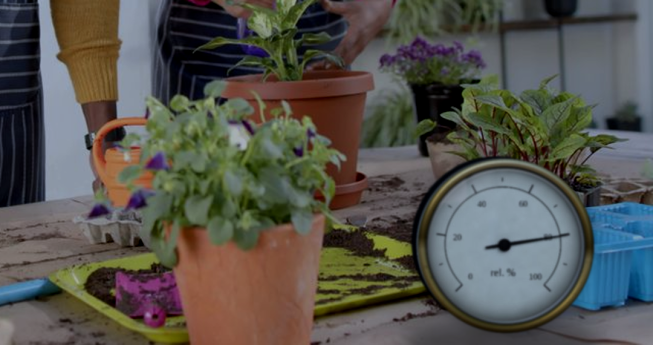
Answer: 80
